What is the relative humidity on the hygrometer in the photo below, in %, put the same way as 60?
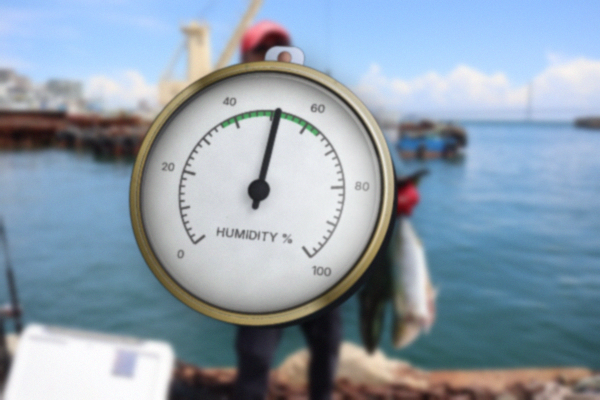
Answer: 52
